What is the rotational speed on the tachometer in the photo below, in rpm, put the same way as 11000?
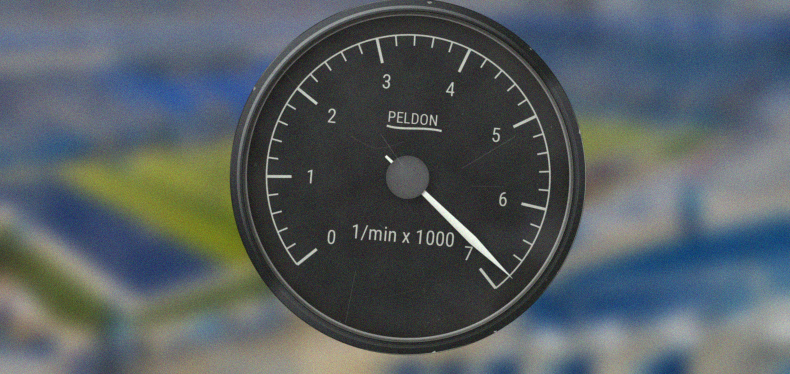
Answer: 6800
